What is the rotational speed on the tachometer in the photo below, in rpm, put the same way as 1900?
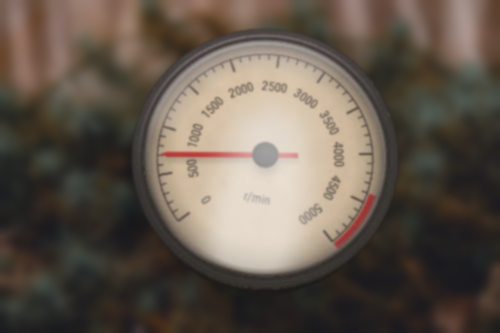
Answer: 700
